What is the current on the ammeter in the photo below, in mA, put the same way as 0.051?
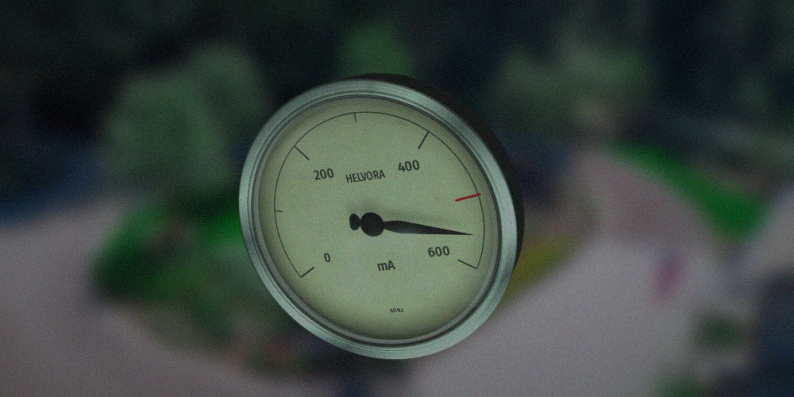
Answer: 550
